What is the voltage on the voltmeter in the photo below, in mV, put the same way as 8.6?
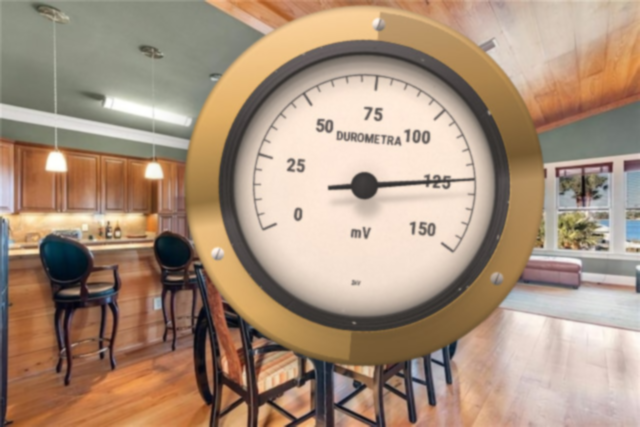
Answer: 125
